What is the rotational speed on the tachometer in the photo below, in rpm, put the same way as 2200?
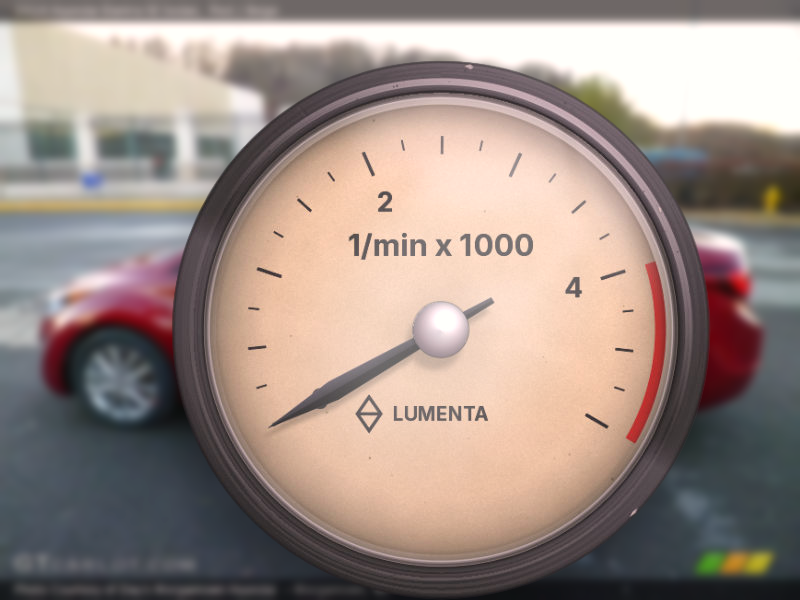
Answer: 0
